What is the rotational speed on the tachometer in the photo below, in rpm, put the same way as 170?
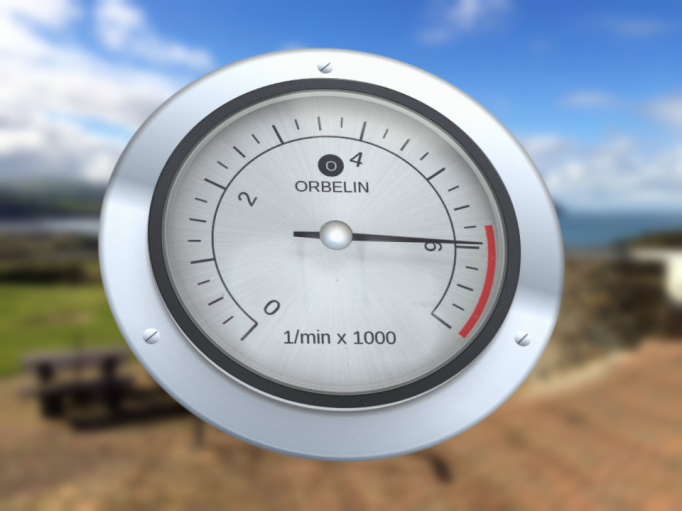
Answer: 6000
